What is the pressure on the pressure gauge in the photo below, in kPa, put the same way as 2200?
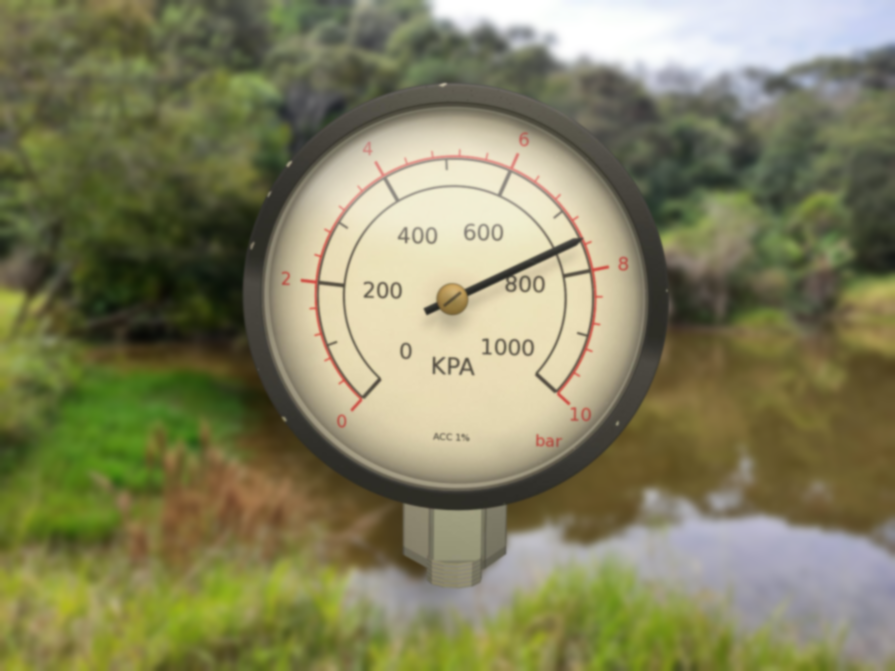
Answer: 750
